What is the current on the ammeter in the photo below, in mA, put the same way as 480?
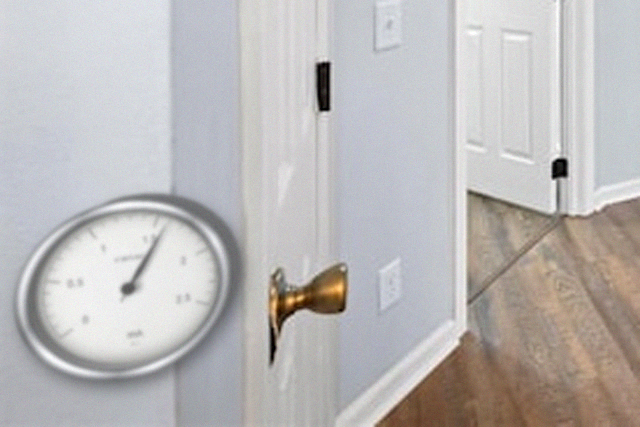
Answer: 1.6
